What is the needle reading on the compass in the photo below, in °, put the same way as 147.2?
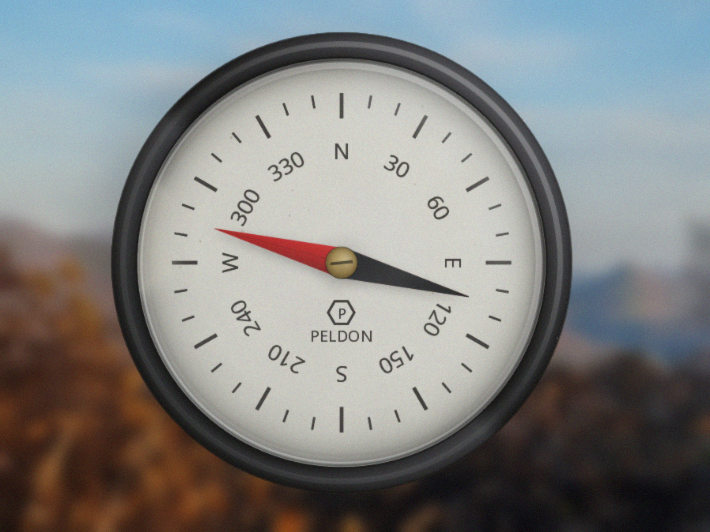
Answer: 285
